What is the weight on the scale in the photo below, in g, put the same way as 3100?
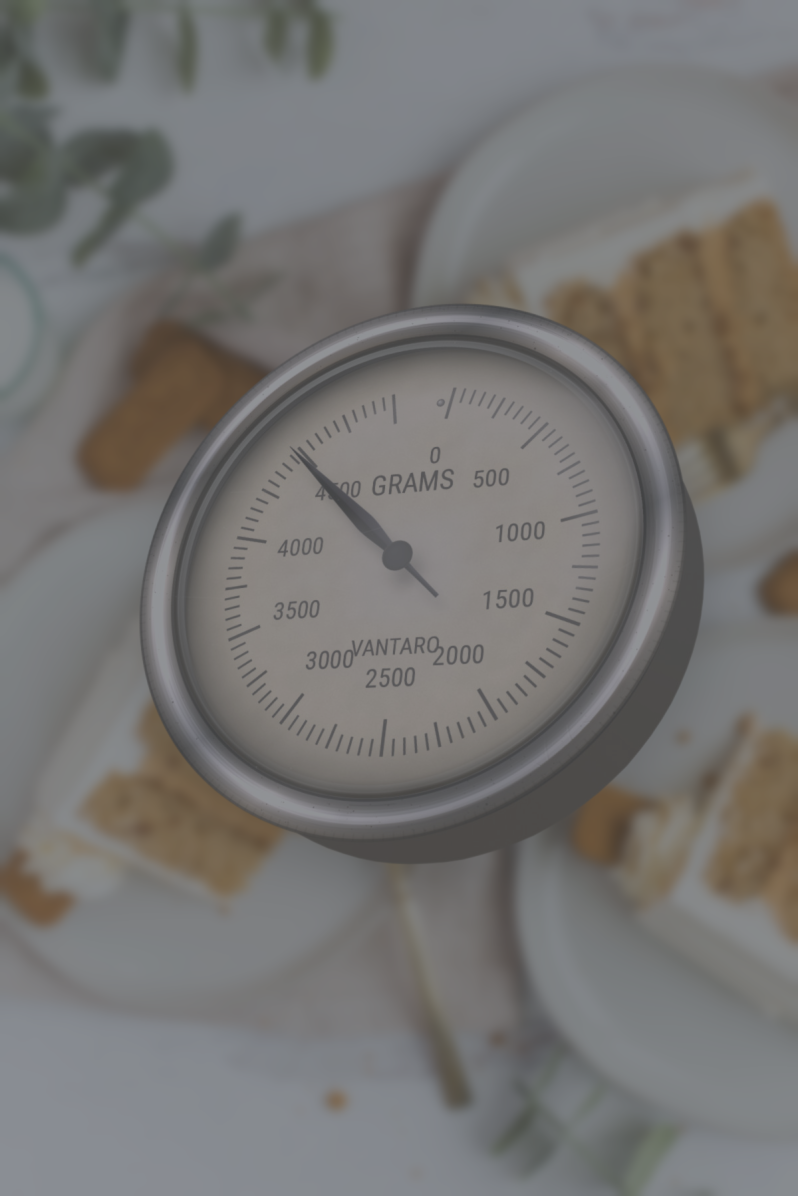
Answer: 4475
